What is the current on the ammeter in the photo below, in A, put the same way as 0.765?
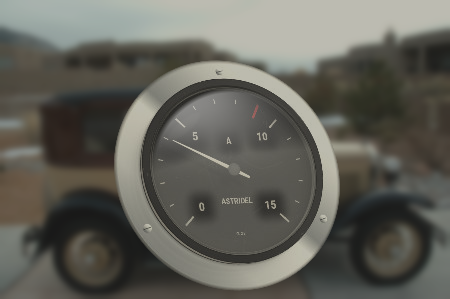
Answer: 4
